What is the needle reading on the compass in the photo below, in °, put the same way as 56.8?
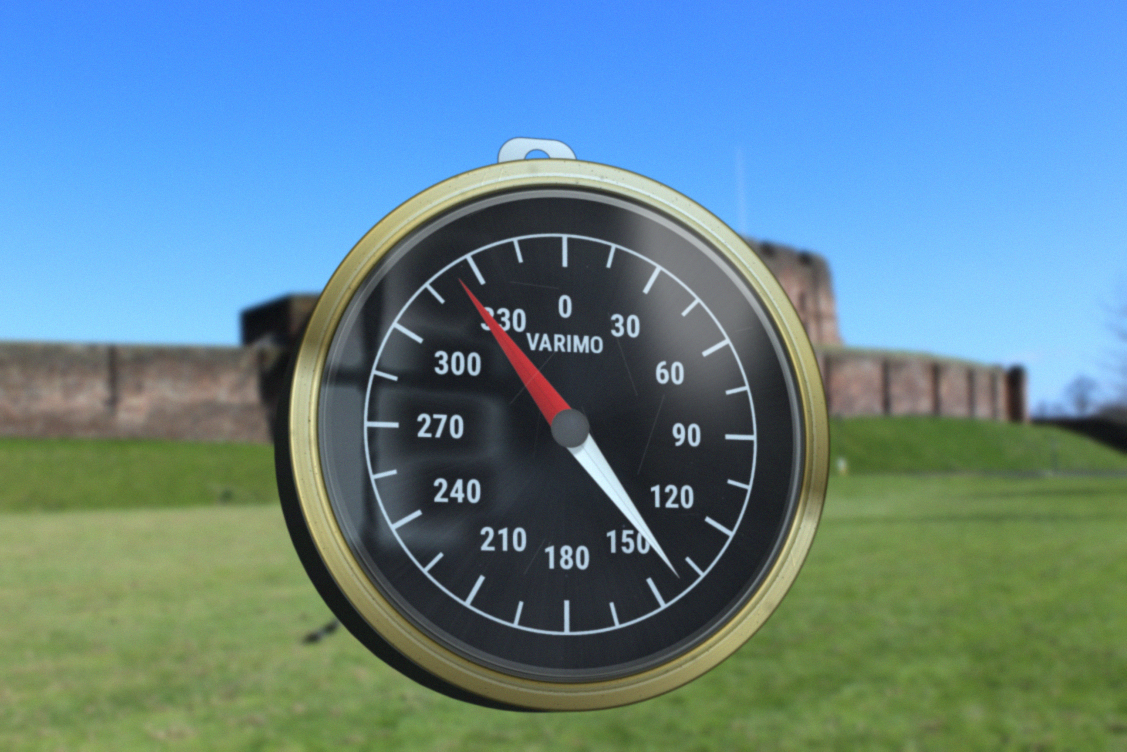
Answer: 322.5
